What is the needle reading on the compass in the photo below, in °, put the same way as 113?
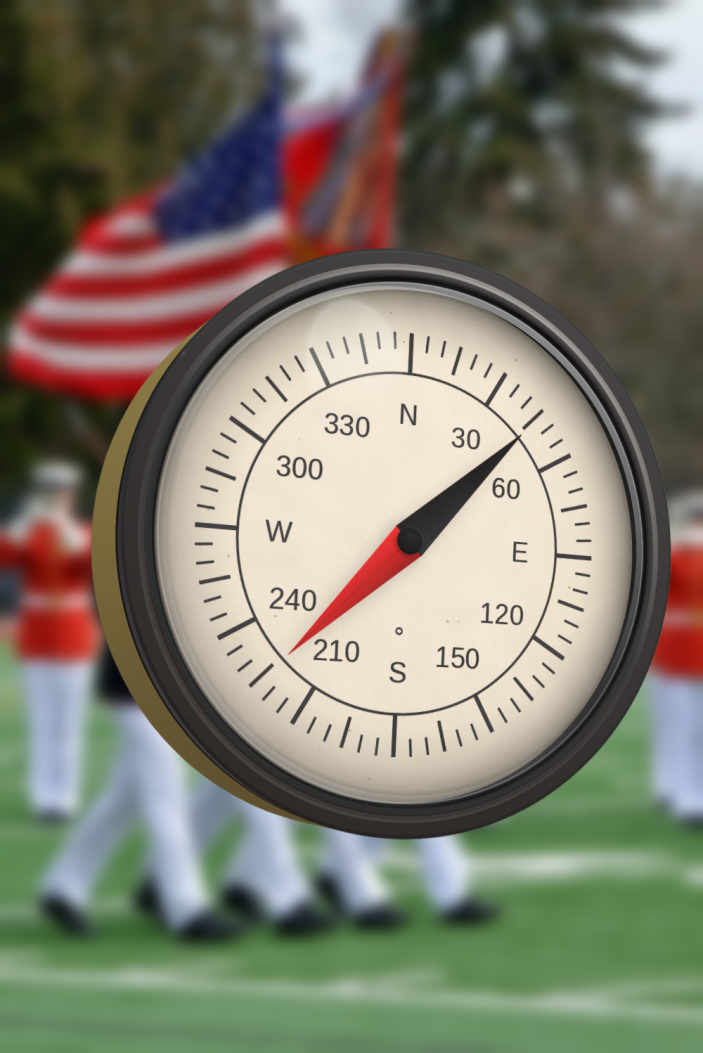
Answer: 225
